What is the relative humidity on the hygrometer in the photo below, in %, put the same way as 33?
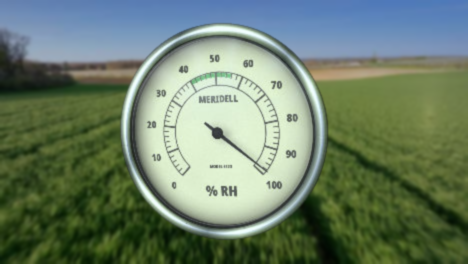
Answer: 98
